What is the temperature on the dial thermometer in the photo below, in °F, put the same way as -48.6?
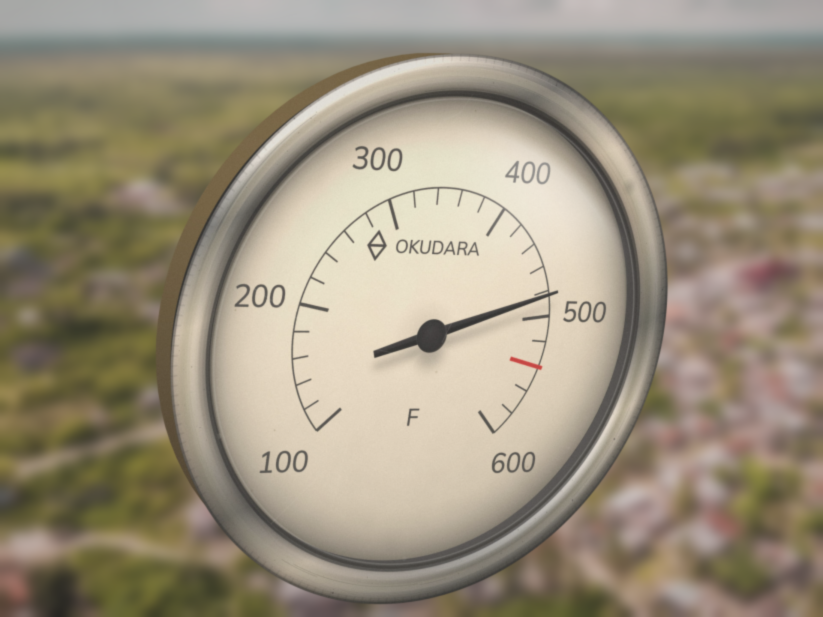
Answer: 480
